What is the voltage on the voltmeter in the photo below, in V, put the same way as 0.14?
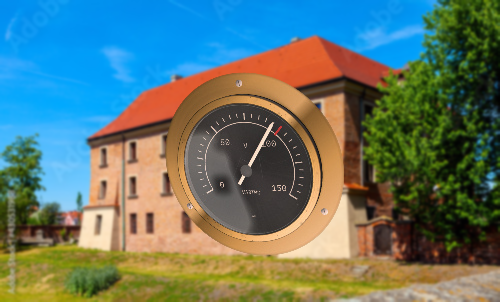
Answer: 95
